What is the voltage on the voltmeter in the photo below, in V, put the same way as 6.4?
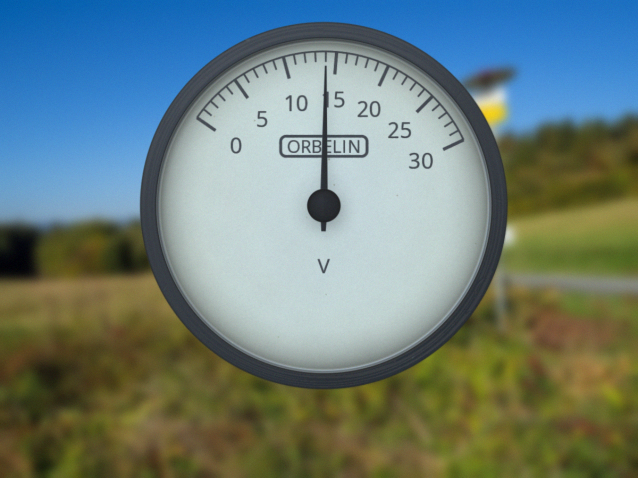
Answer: 14
